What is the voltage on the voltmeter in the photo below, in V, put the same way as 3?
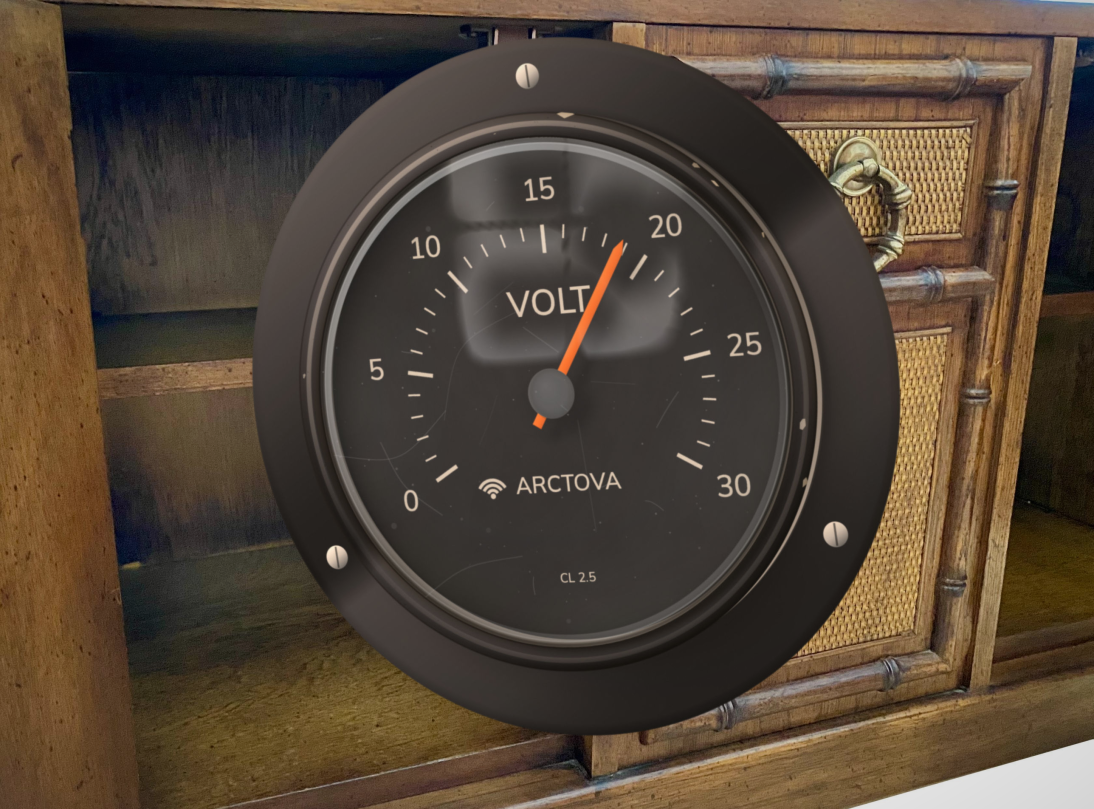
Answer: 19
